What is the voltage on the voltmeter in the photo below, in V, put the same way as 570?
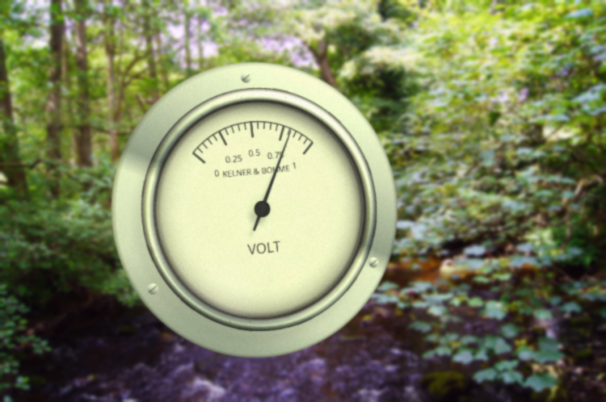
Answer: 0.8
